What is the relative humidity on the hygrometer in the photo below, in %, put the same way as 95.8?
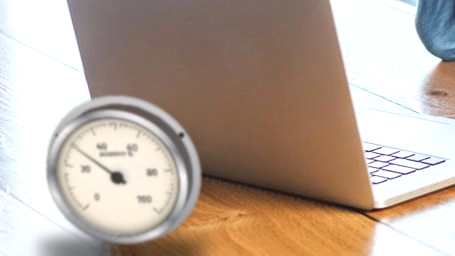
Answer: 30
